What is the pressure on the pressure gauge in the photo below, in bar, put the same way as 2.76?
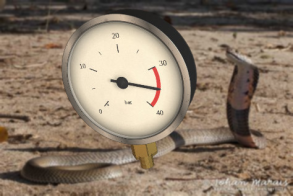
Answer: 35
